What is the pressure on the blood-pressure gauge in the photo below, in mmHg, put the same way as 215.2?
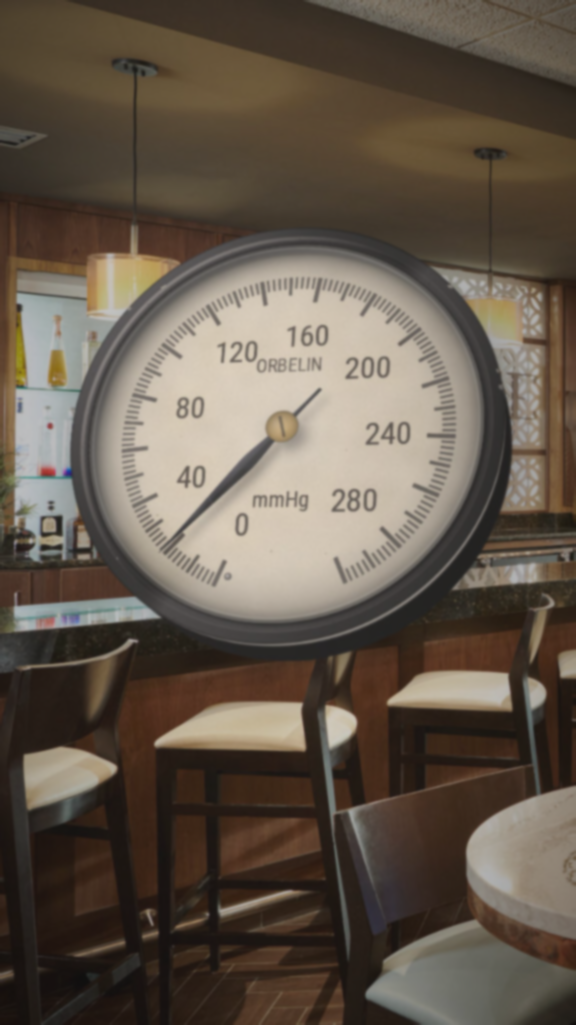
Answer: 20
